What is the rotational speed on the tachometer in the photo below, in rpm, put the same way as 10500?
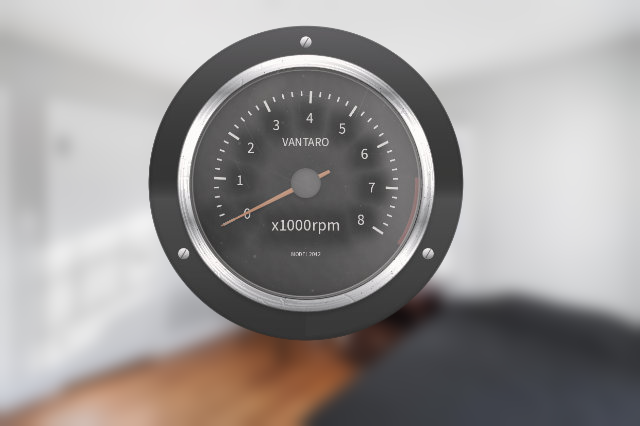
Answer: 0
